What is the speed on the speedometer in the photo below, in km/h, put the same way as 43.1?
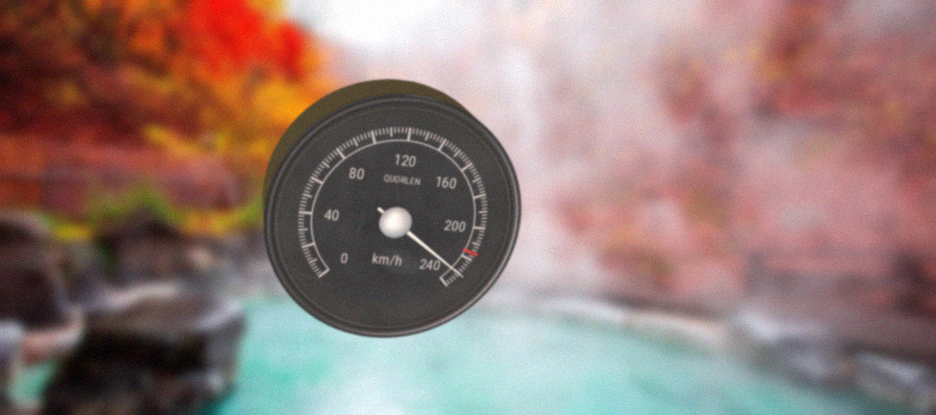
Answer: 230
